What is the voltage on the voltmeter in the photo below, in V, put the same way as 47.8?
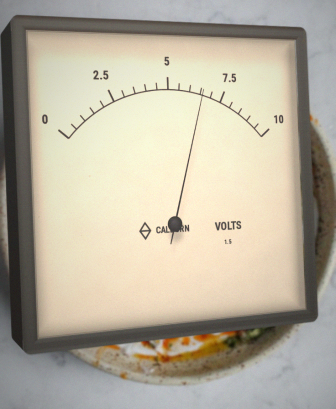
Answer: 6.5
